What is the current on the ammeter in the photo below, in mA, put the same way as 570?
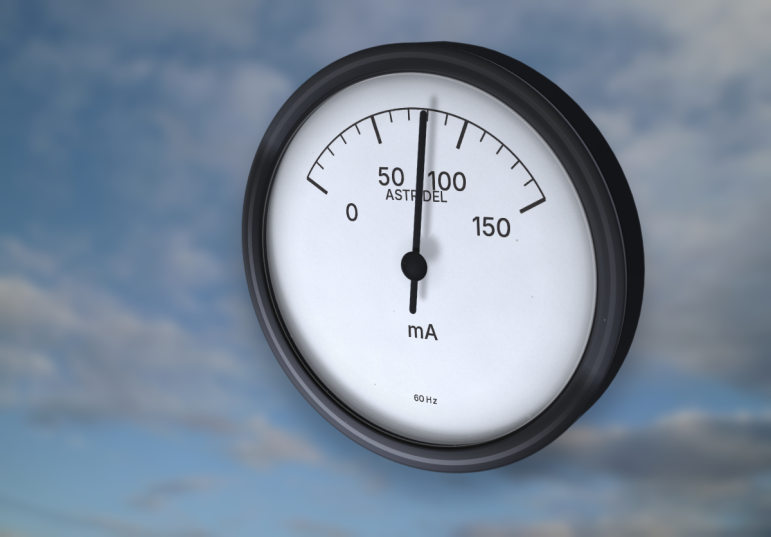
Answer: 80
